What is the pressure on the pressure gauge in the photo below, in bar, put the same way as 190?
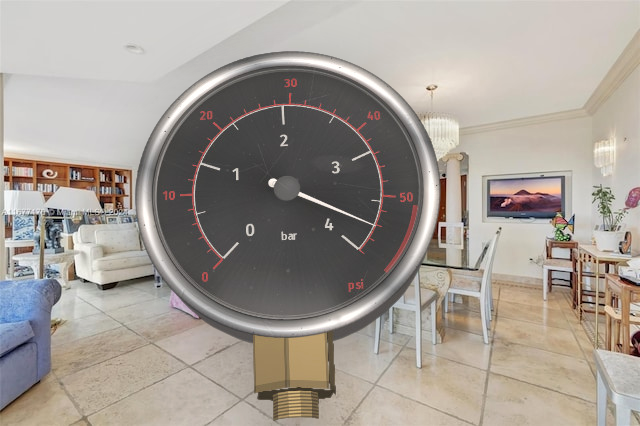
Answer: 3.75
